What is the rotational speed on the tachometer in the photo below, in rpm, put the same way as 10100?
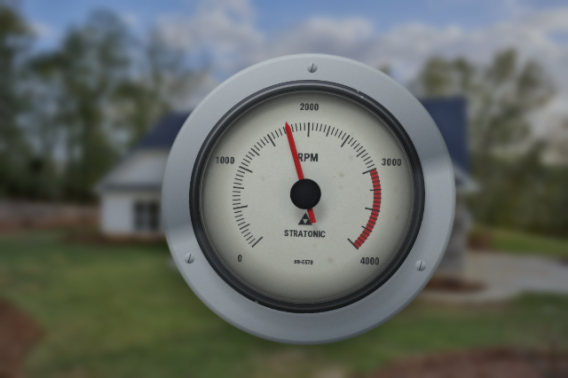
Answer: 1750
